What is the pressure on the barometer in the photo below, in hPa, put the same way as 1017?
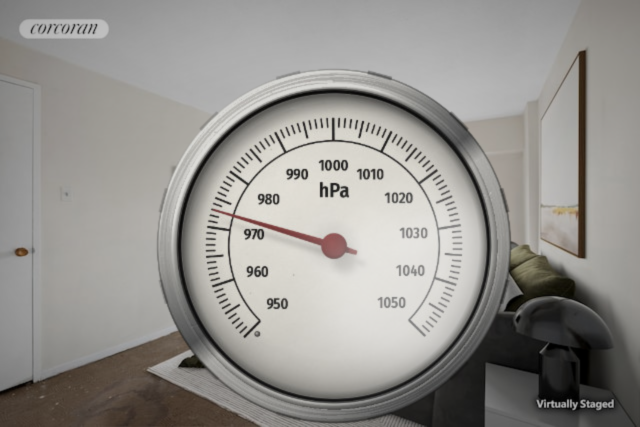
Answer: 973
